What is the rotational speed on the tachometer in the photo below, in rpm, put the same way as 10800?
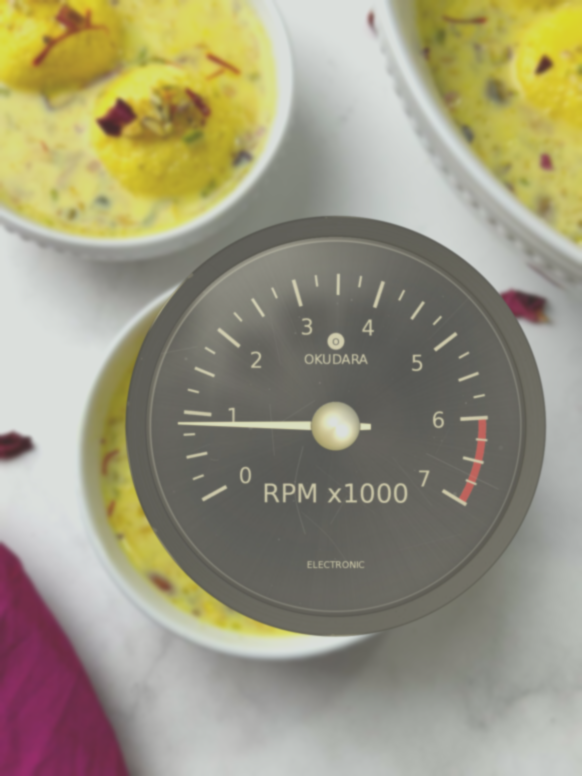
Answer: 875
